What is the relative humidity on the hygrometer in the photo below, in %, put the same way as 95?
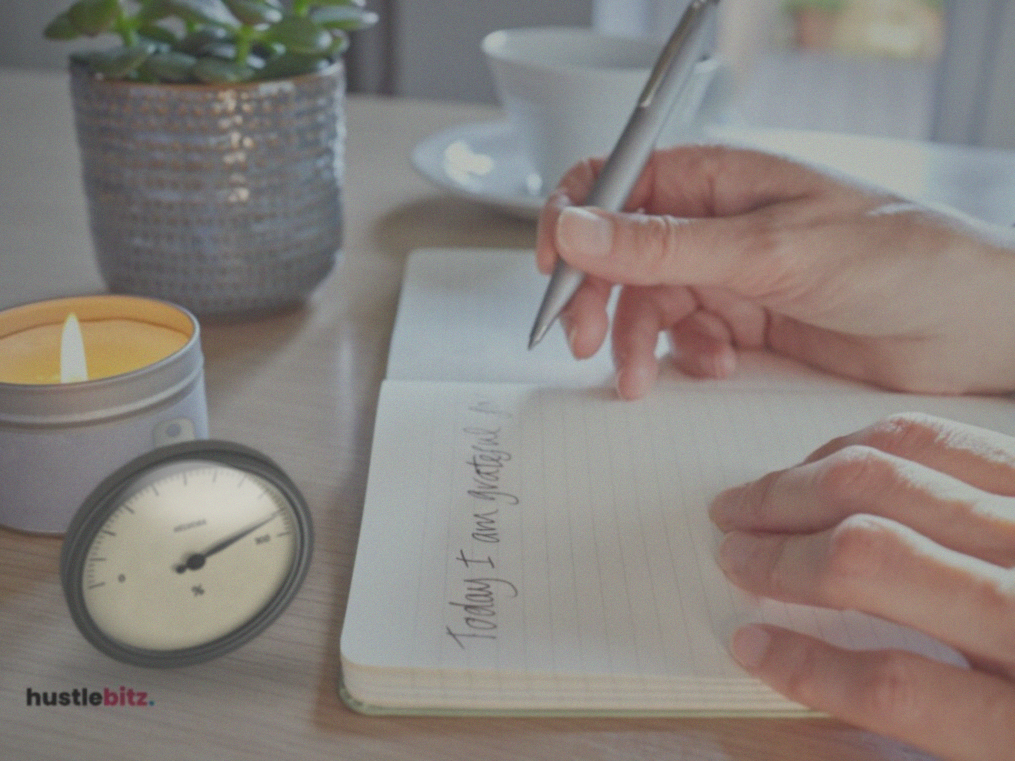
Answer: 90
